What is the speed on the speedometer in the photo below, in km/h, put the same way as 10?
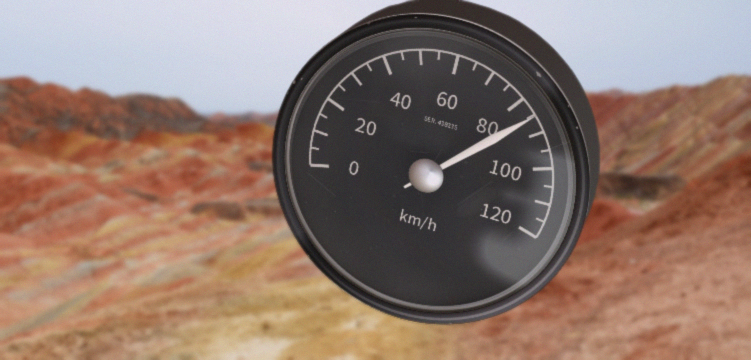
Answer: 85
